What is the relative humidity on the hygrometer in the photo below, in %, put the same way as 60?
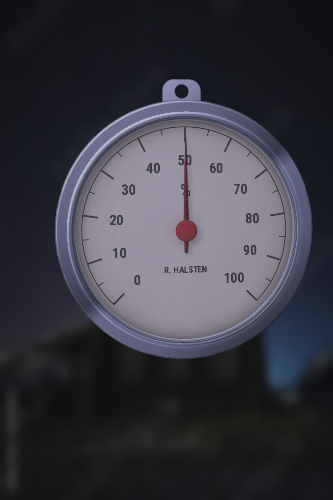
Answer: 50
